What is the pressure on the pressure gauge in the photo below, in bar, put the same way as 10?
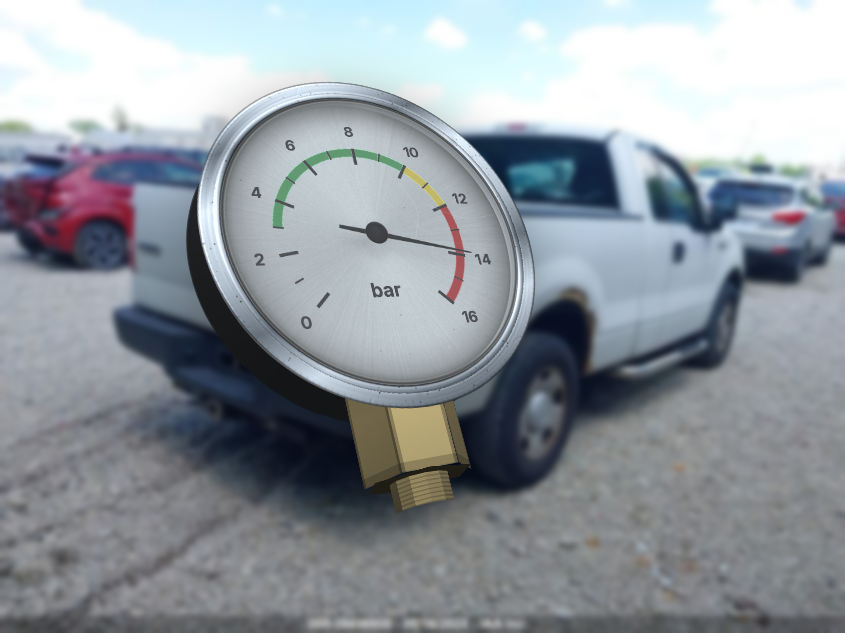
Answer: 14
